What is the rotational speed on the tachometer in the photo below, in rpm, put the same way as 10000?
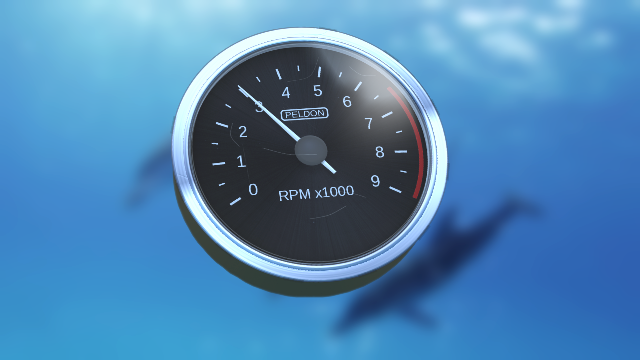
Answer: 3000
